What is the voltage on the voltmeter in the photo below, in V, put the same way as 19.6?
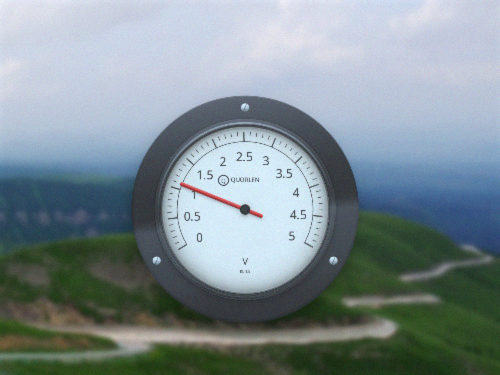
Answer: 1.1
